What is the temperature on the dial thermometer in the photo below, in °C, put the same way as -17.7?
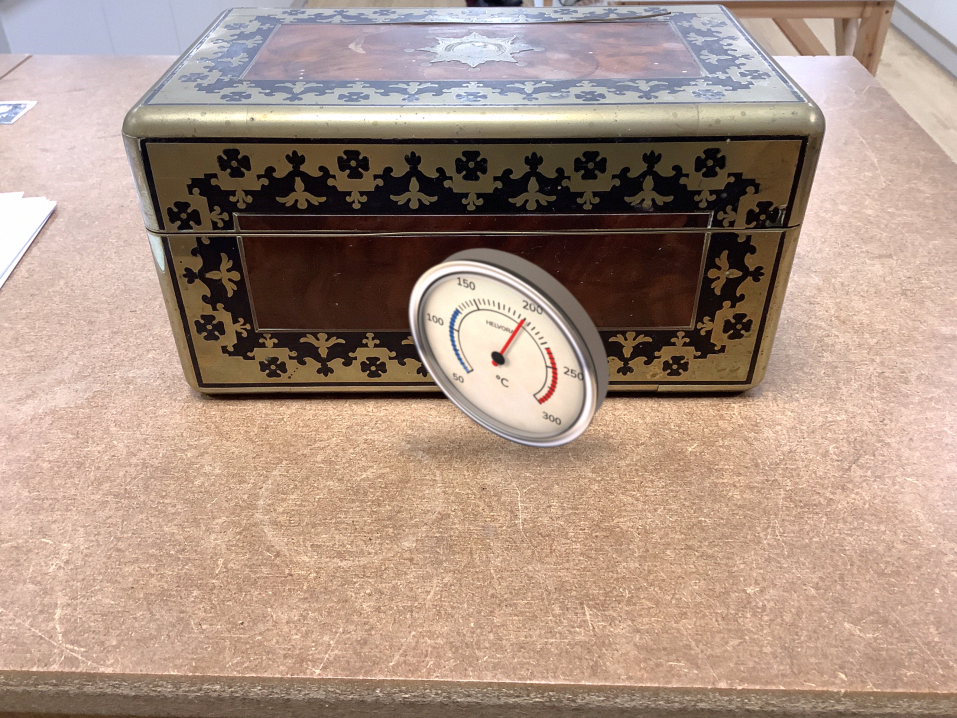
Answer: 200
